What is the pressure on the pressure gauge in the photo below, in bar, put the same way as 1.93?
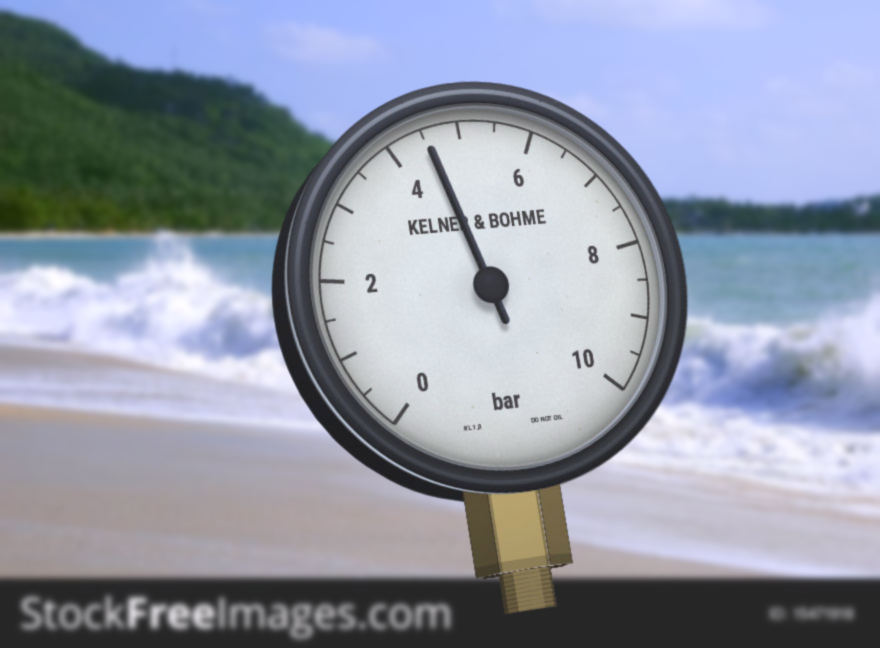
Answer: 4.5
